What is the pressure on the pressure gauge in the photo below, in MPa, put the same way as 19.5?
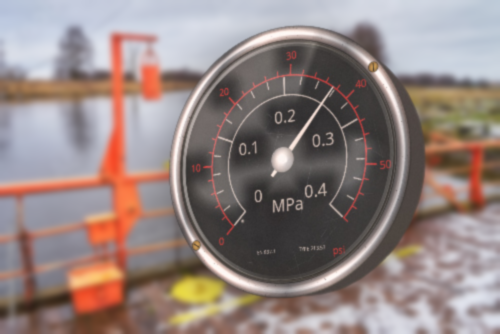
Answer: 0.26
